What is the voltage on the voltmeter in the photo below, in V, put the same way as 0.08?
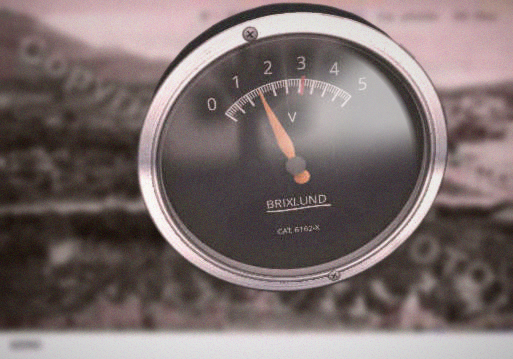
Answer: 1.5
